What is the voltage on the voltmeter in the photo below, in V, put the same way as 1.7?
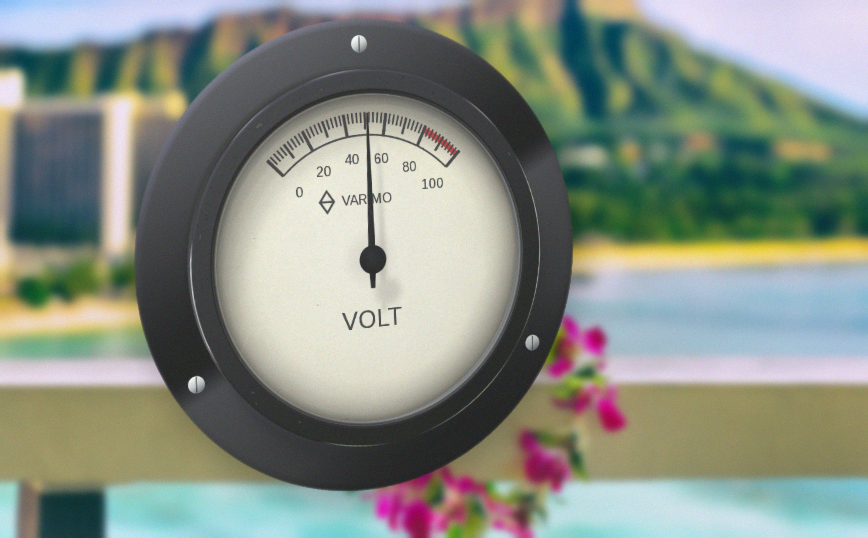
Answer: 50
